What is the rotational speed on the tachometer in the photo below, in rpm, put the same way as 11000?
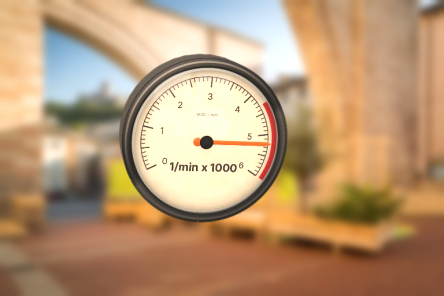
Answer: 5200
